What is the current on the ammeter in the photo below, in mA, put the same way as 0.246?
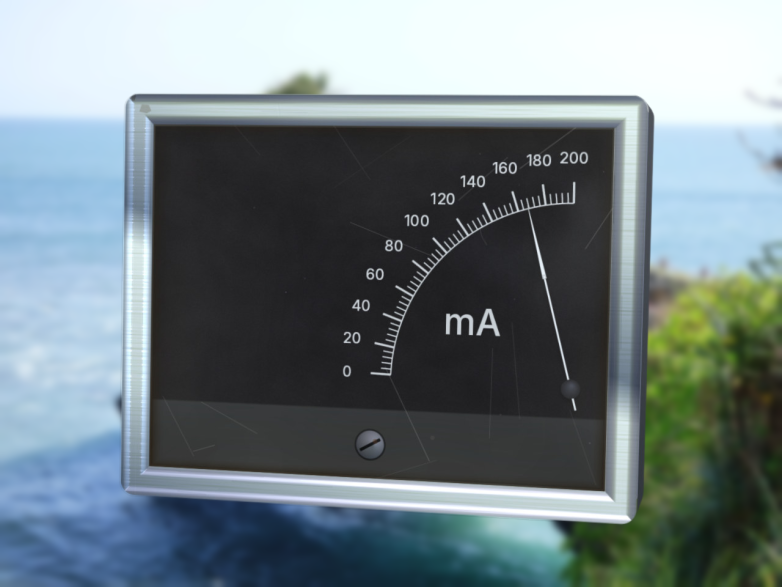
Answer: 168
